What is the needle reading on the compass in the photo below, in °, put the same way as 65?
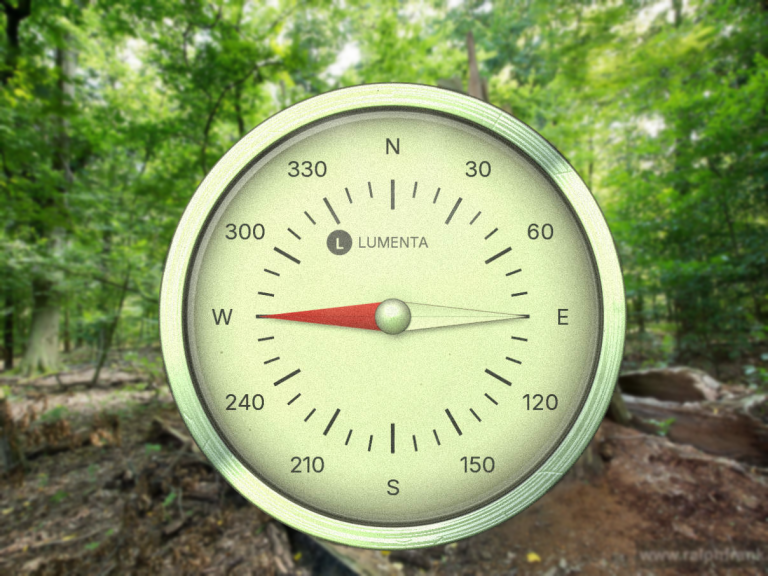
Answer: 270
